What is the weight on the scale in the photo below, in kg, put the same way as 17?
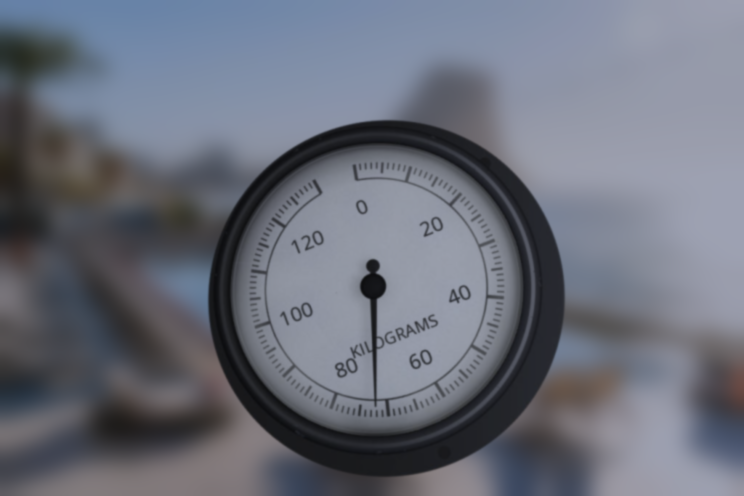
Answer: 72
